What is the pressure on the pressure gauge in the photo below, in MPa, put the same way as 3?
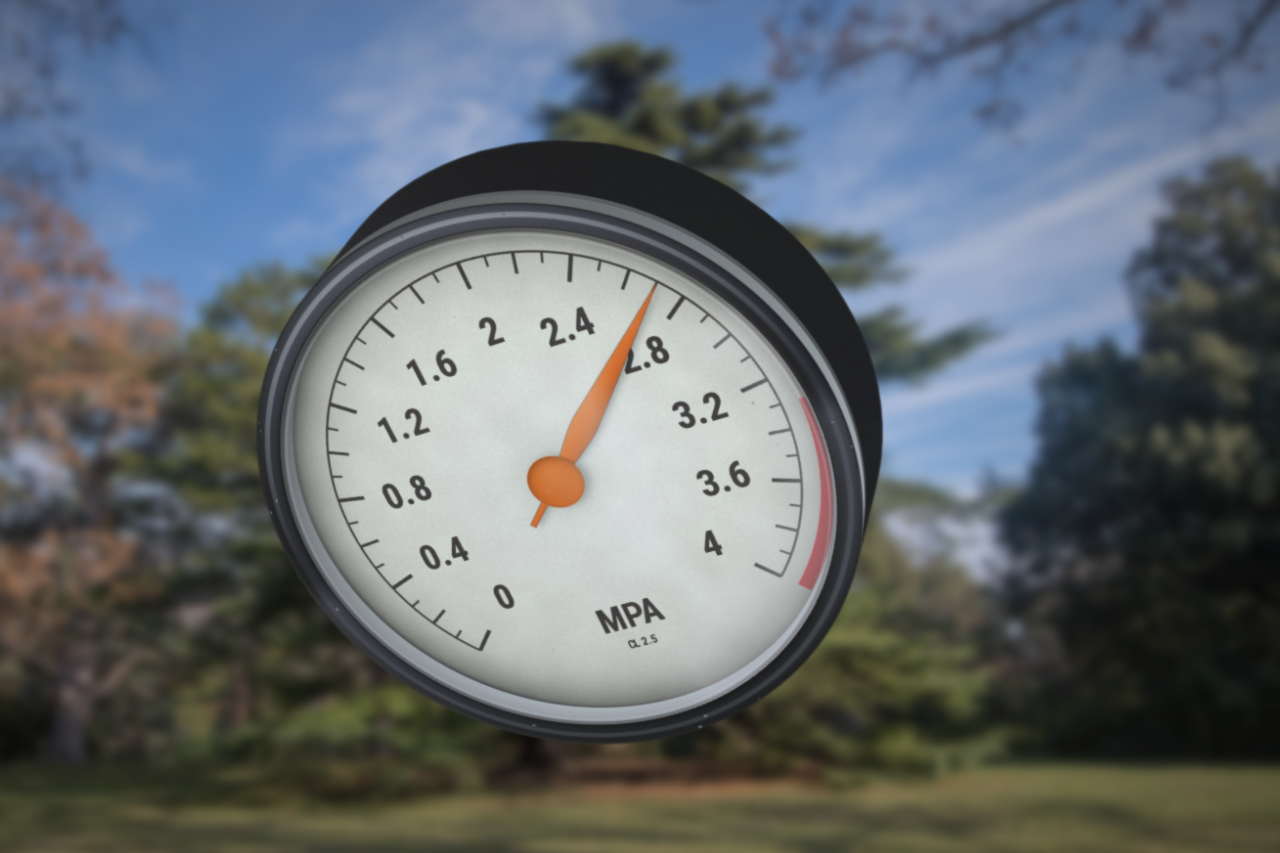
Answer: 2.7
